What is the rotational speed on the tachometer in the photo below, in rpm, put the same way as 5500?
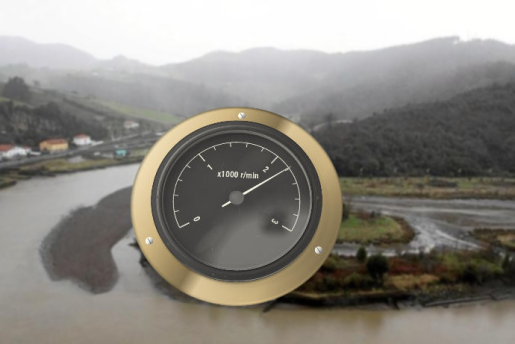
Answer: 2200
